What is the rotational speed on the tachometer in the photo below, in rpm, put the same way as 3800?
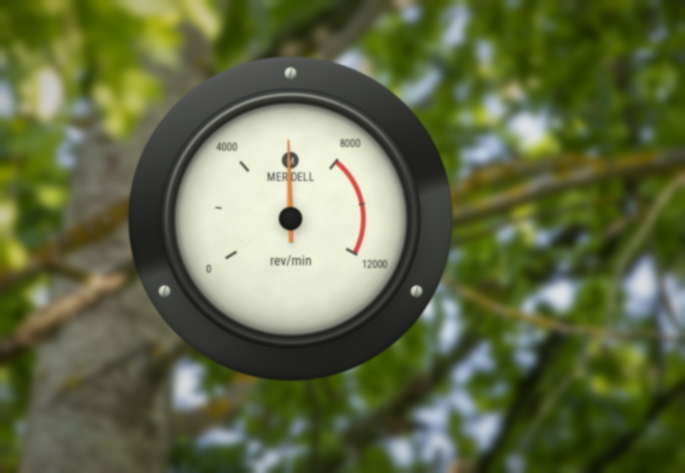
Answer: 6000
